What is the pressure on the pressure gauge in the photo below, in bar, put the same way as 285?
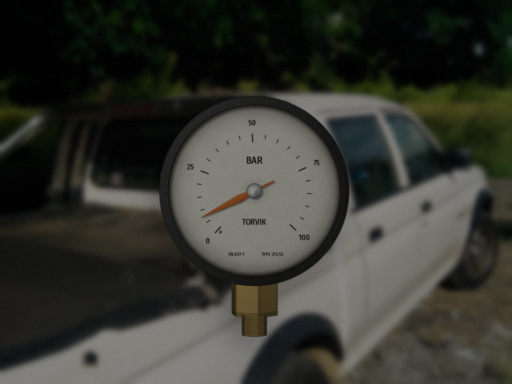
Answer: 7.5
